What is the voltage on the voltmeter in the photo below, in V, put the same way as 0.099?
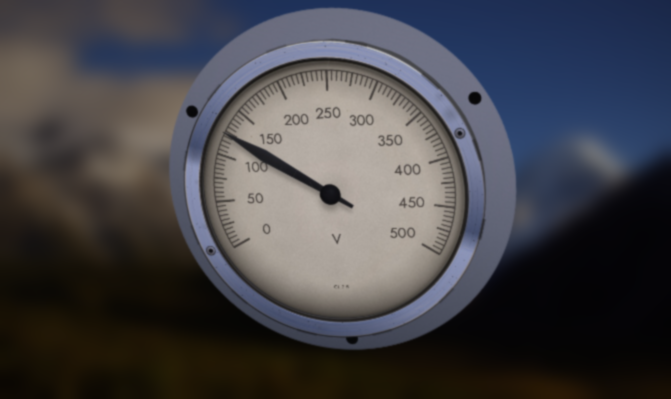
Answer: 125
